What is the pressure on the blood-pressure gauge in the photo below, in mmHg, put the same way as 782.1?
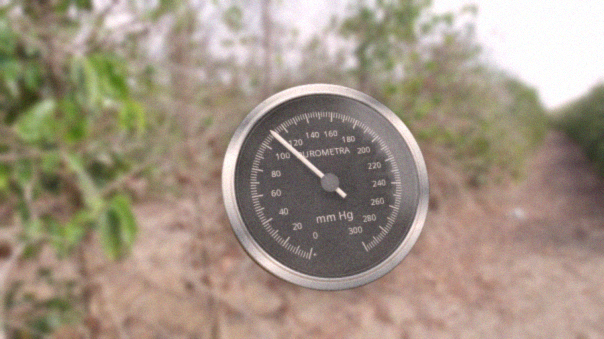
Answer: 110
